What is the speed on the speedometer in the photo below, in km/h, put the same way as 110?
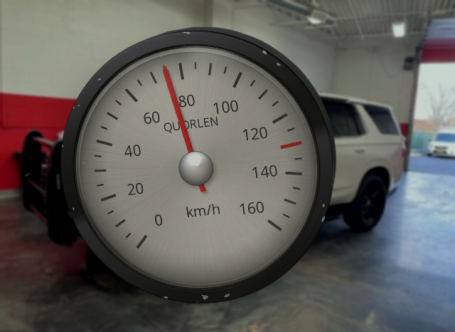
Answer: 75
